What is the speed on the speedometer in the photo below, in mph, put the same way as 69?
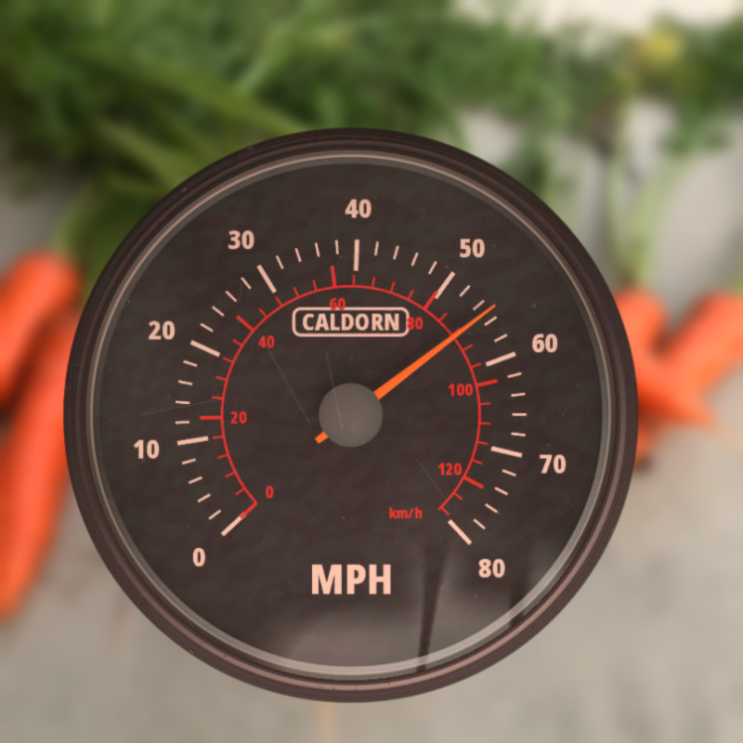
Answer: 55
